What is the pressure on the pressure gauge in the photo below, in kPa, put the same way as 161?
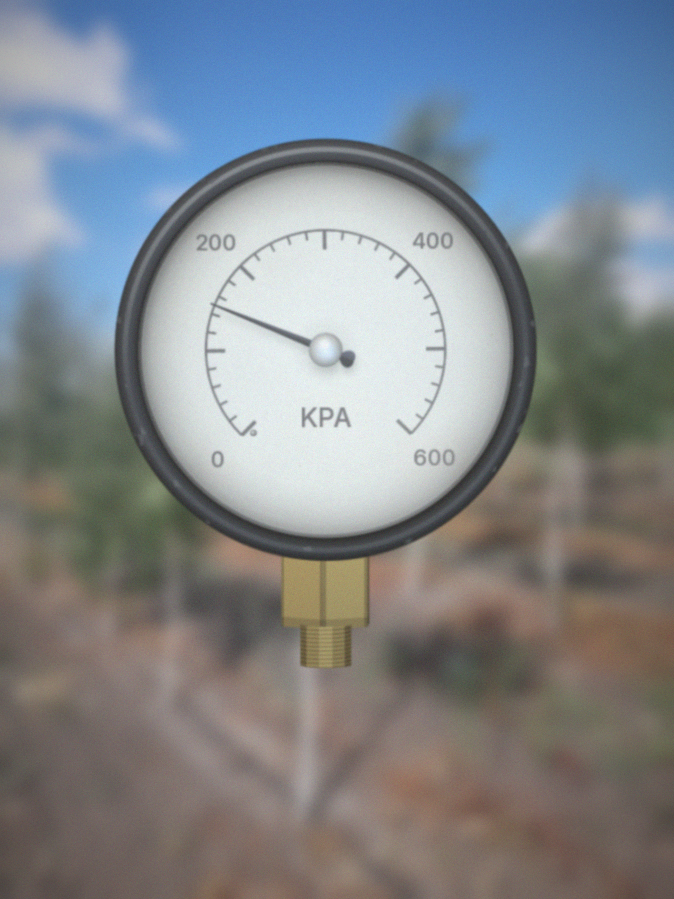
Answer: 150
